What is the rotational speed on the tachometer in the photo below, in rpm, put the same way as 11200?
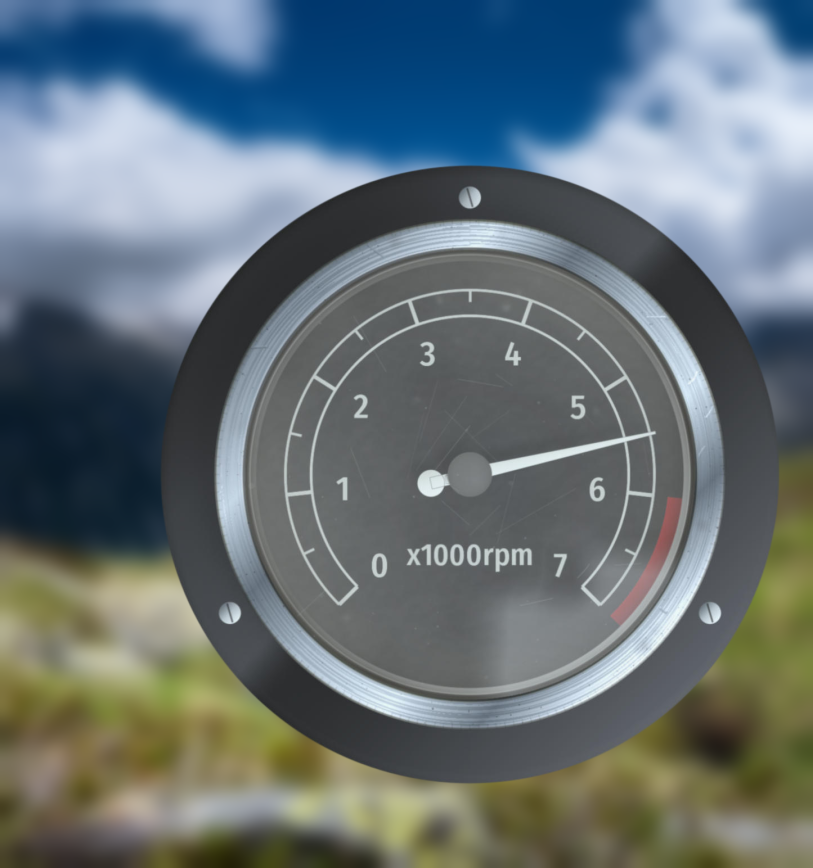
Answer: 5500
